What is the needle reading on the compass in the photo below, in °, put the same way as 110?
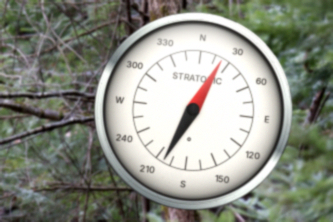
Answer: 22.5
